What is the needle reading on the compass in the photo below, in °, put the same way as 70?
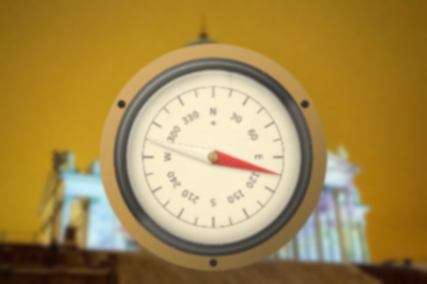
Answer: 105
